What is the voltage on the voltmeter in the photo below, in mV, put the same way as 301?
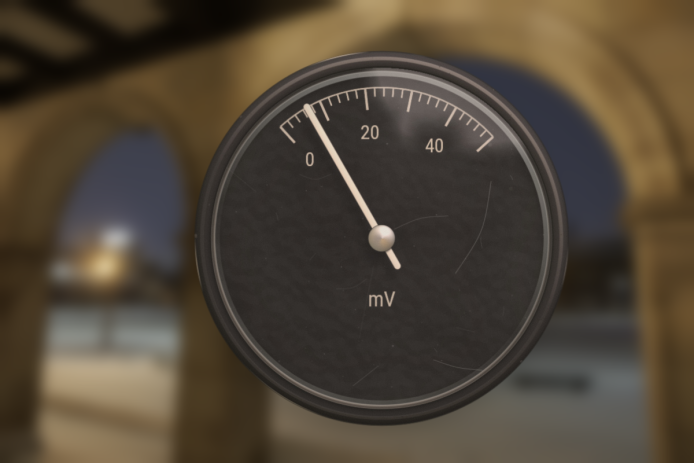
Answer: 7
